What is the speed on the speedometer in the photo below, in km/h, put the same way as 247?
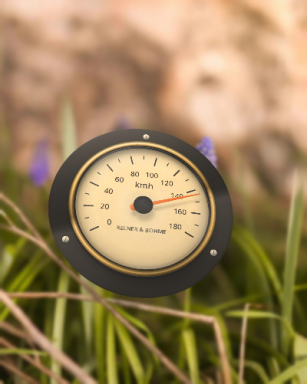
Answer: 145
